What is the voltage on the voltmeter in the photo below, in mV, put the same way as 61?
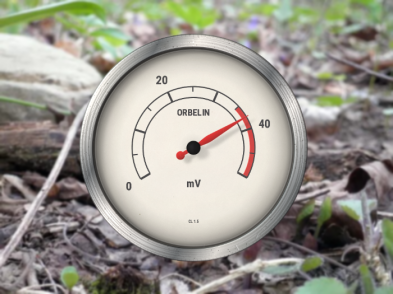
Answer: 37.5
